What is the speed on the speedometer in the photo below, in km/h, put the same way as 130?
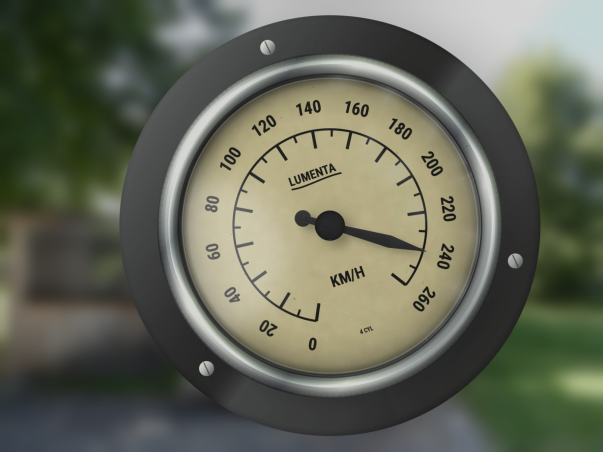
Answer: 240
